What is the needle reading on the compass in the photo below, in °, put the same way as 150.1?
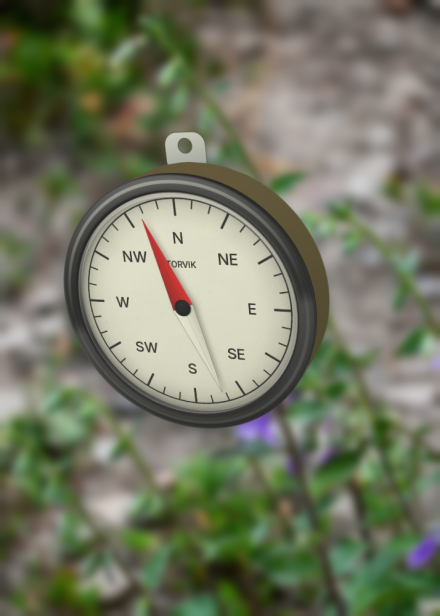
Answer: 340
